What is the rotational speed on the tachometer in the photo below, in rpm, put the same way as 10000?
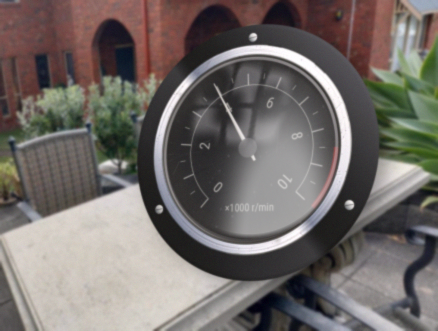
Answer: 4000
